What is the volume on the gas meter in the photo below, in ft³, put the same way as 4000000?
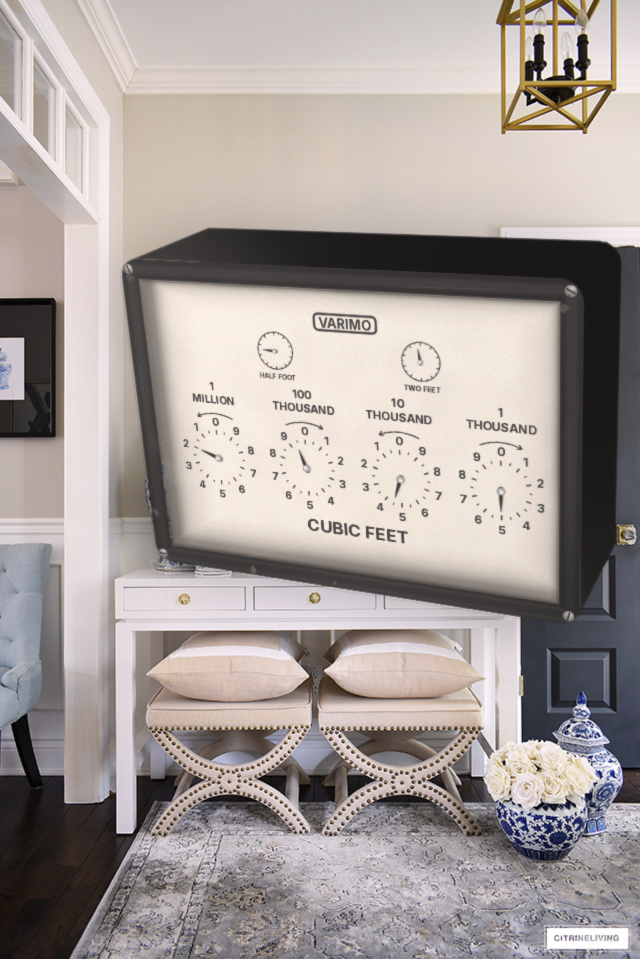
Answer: 194500
